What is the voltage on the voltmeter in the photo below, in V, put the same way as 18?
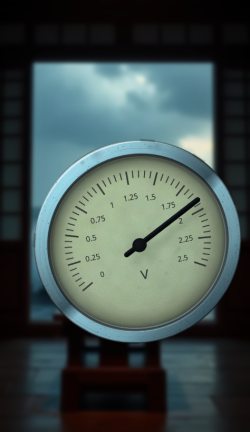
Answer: 1.9
